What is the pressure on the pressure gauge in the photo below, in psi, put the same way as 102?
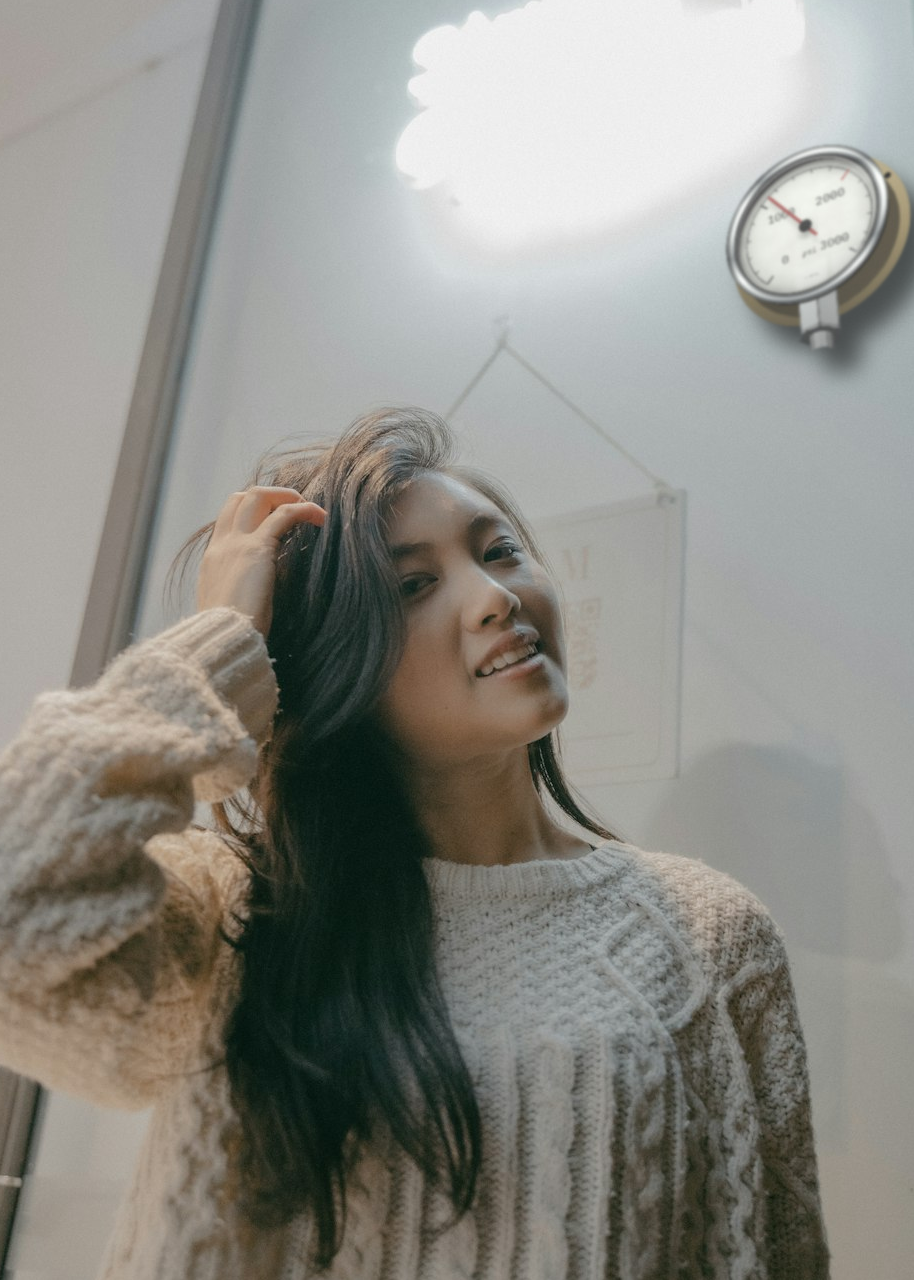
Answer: 1100
